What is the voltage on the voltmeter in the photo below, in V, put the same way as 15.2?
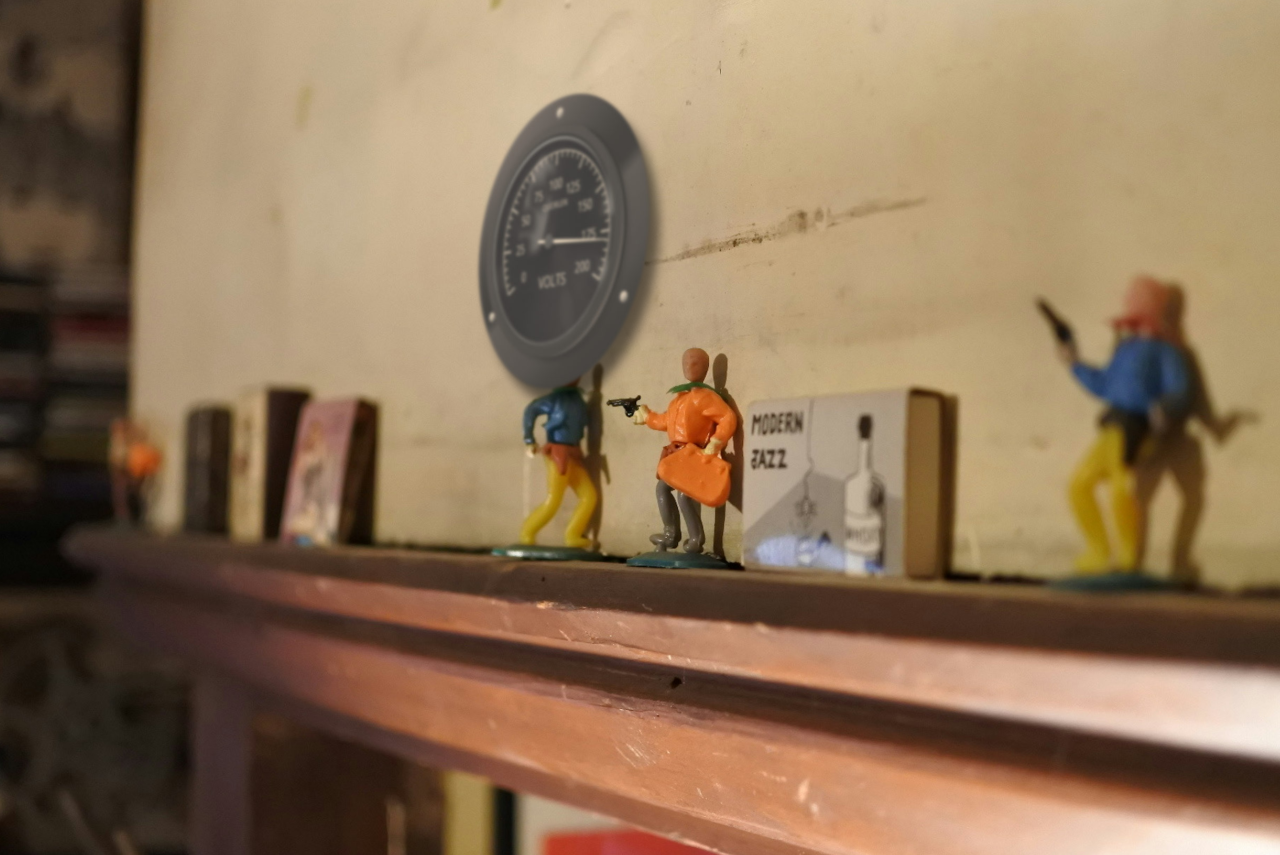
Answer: 180
